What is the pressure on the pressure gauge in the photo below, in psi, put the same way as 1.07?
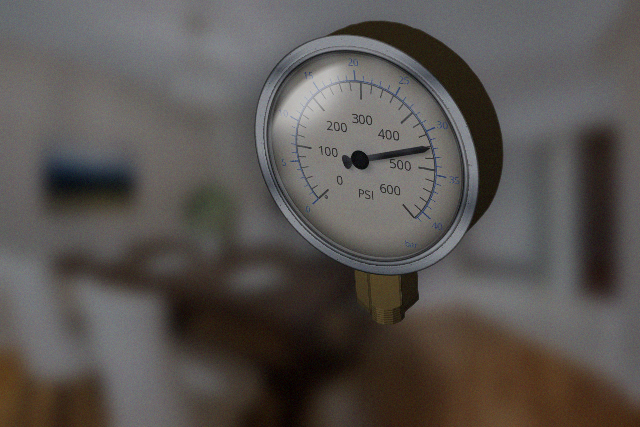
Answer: 460
